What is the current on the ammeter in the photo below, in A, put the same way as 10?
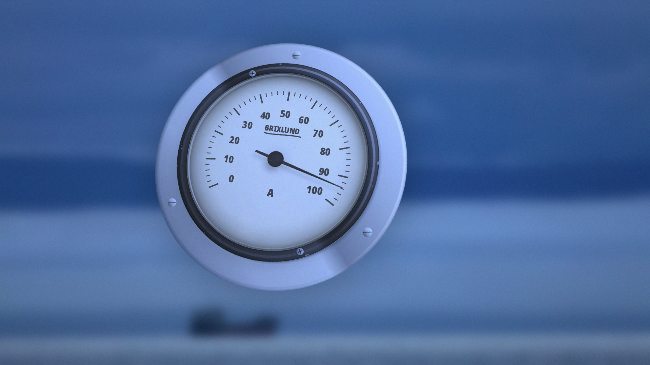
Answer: 94
